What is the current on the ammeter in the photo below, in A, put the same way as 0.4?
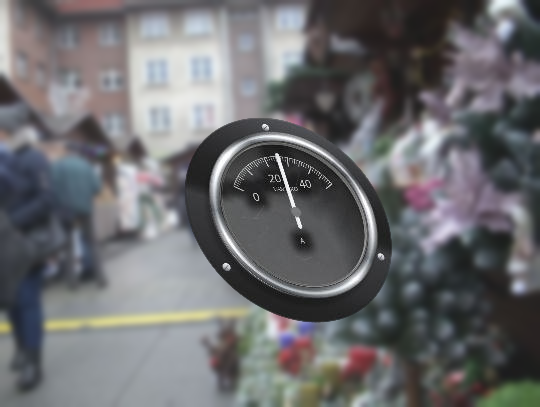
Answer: 25
